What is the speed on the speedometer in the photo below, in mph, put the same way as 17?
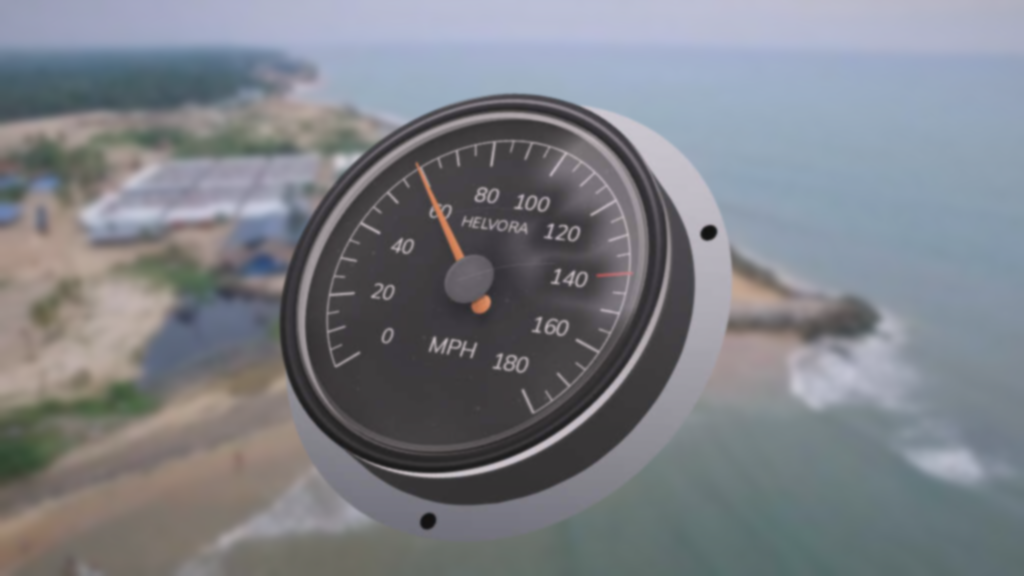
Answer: 60
